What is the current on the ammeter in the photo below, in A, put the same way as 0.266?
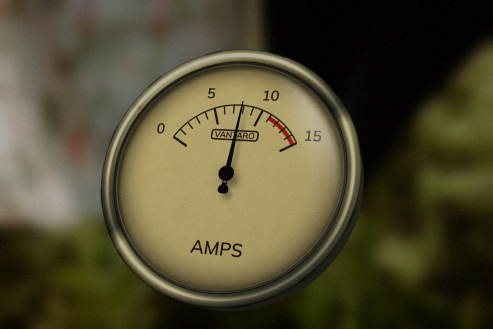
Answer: 8
